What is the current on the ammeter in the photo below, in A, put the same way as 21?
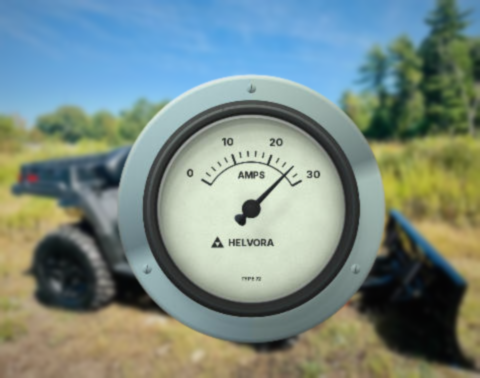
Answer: 26
